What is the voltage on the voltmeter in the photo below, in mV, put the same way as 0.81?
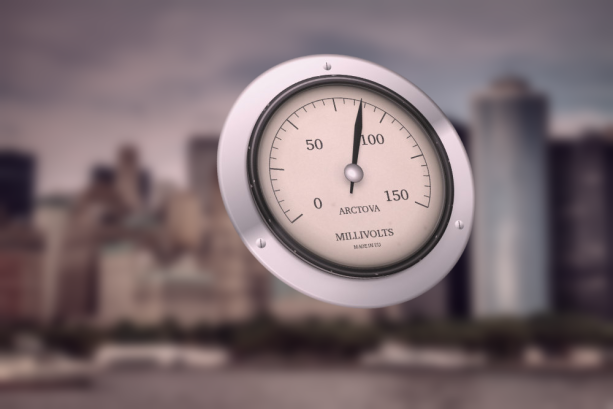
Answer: 87.5
